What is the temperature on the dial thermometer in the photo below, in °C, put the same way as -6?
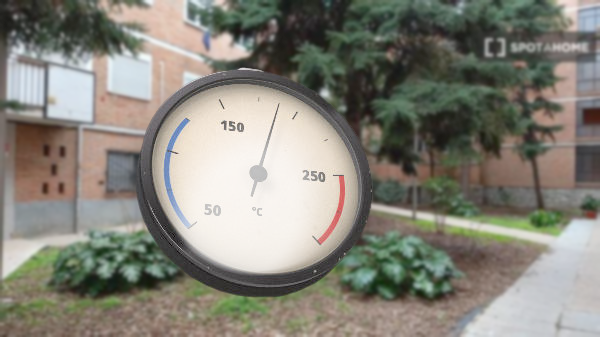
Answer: 187.5
